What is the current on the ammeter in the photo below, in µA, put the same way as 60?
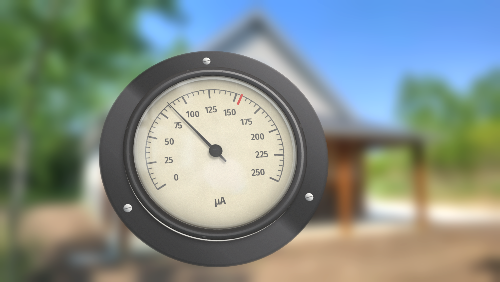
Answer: 85
